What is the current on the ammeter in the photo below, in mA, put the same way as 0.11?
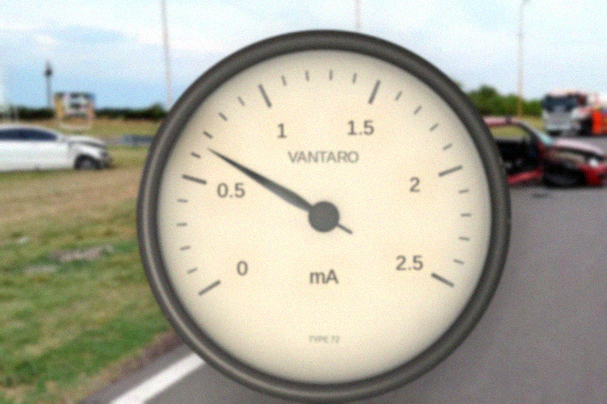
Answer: 0.65
